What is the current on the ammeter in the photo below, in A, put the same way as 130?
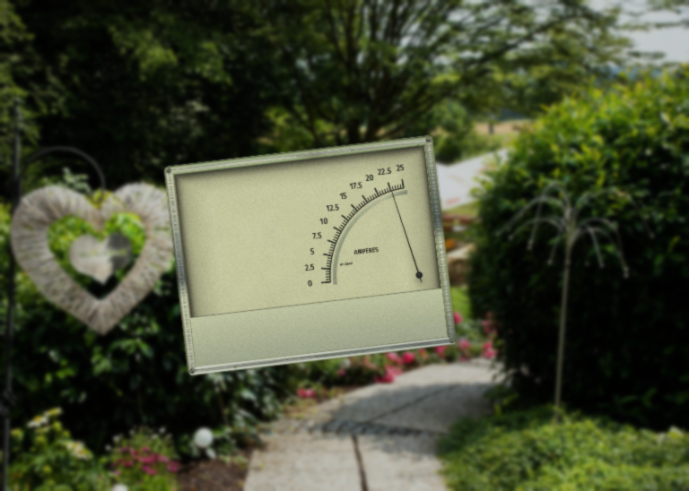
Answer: 22.5
